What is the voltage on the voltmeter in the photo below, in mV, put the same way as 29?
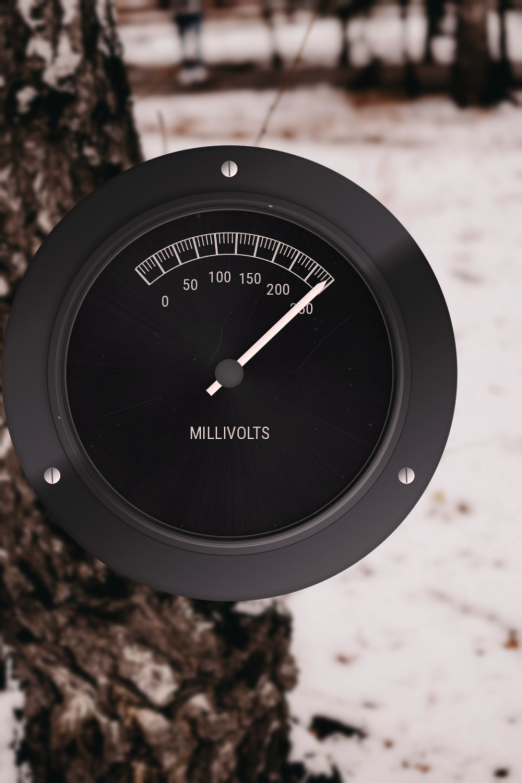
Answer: 245
